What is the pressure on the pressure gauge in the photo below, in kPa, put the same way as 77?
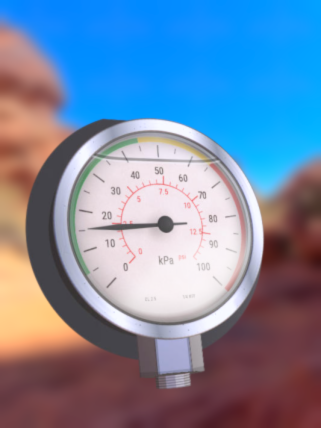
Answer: 15
